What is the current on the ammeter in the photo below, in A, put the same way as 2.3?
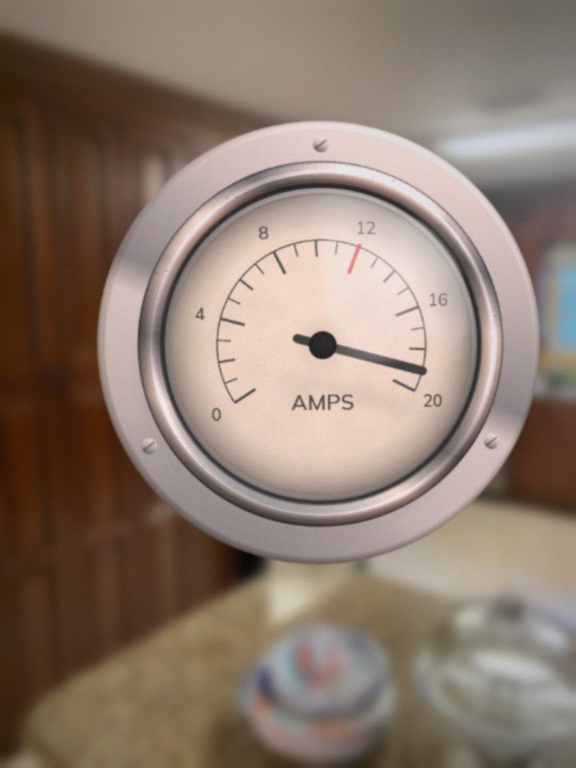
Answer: 19
